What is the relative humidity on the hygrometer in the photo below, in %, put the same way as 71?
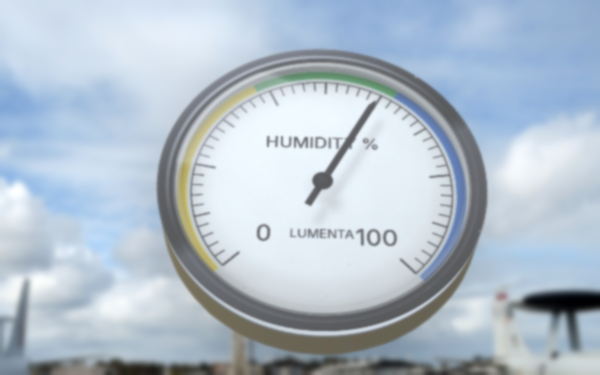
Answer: 60
